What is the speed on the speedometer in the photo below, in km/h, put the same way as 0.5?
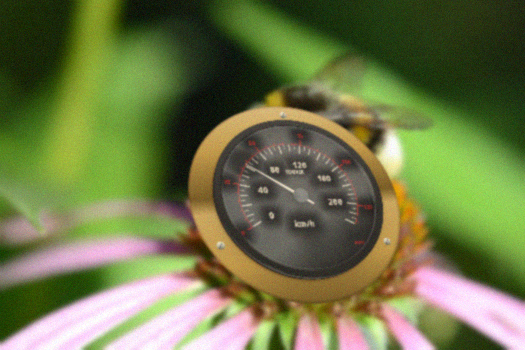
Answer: 60
